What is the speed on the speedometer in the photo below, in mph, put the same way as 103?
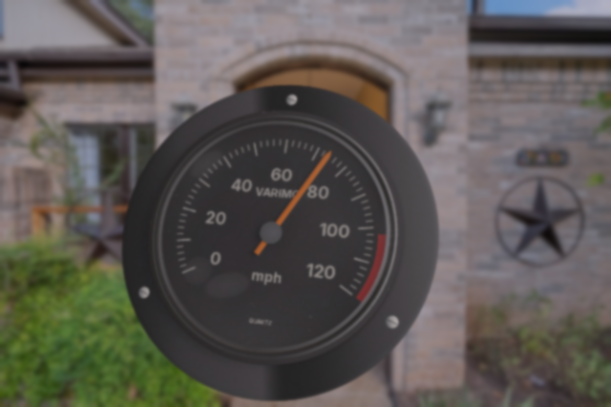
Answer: 74
